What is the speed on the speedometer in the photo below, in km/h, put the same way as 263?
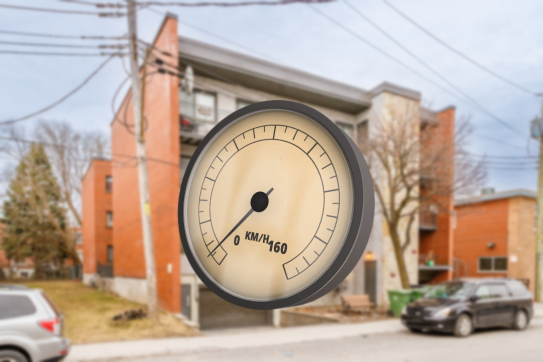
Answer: 5
